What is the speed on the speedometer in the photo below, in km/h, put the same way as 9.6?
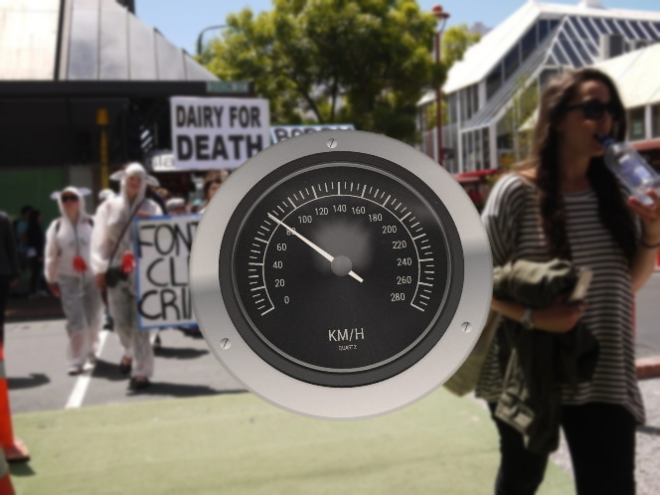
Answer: 80
